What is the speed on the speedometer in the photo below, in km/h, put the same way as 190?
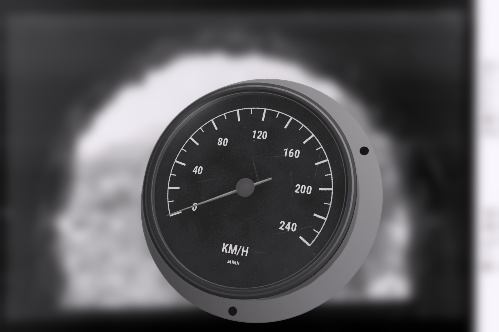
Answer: 0
